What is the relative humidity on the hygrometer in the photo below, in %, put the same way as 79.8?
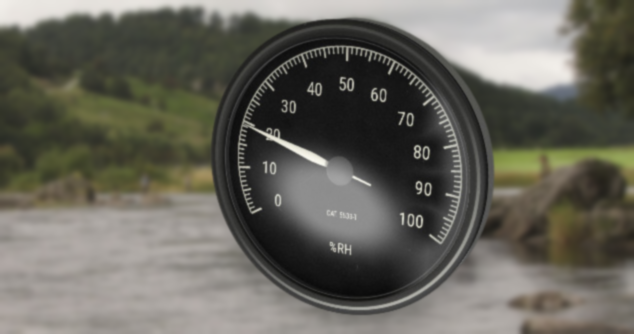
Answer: 20
